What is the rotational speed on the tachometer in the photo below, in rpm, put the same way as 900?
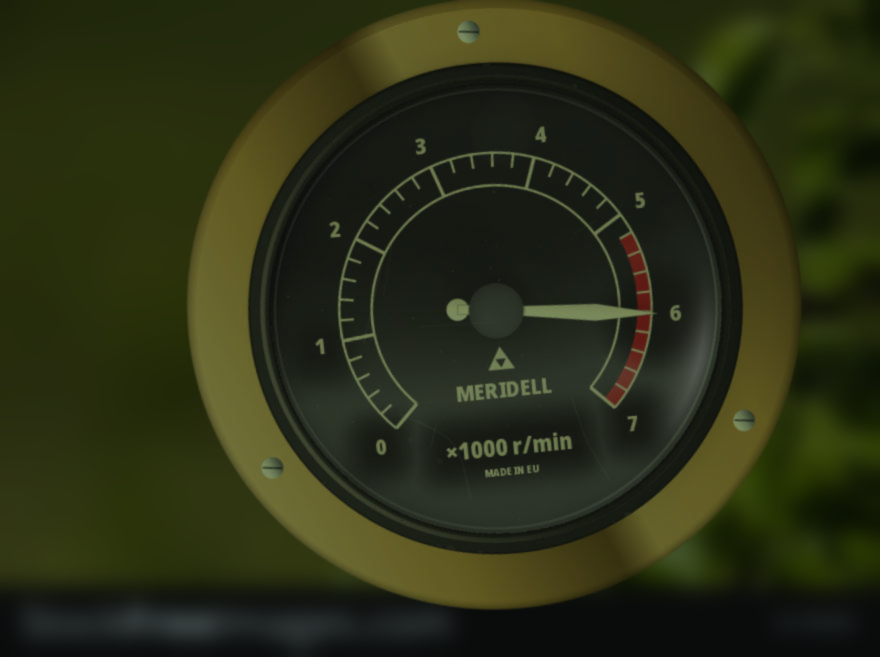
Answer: 6000
